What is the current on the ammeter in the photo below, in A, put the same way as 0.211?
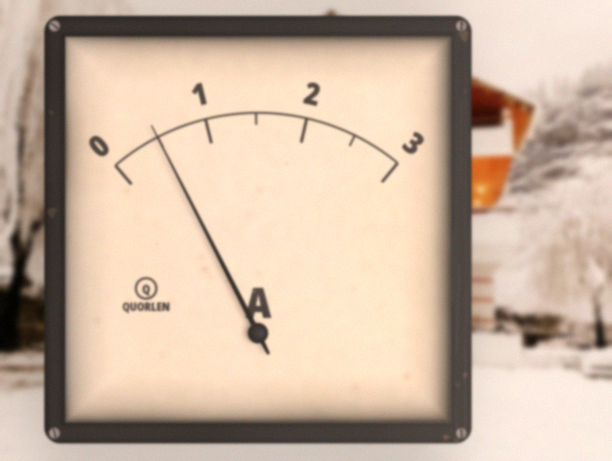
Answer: 0.5
